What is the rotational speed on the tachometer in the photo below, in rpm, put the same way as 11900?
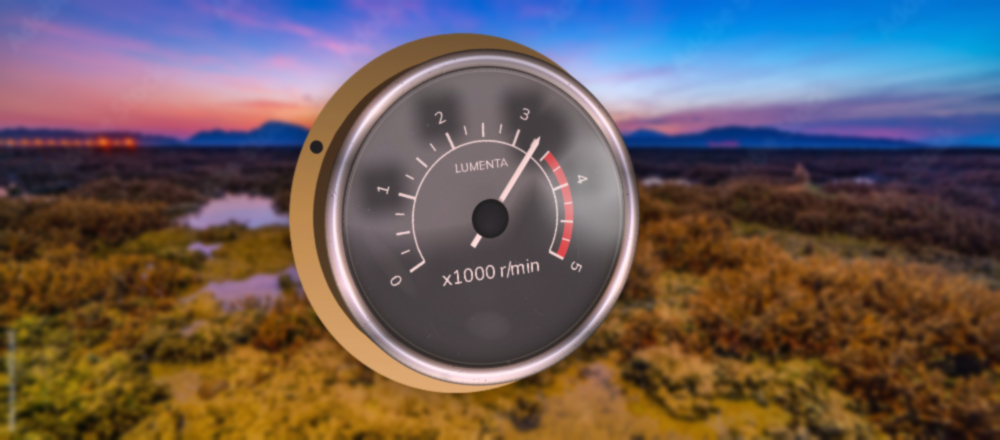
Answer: 3250
